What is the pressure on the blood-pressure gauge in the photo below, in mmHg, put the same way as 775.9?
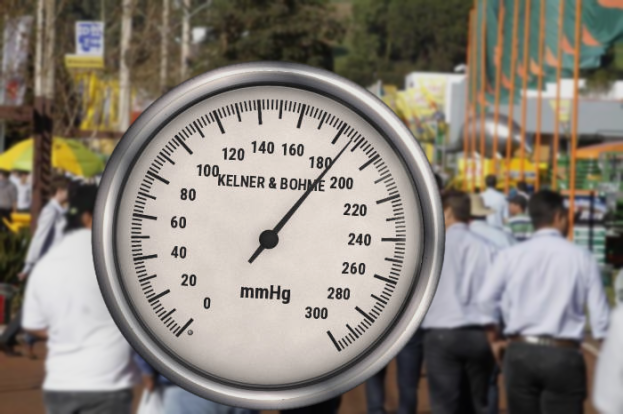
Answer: 186
